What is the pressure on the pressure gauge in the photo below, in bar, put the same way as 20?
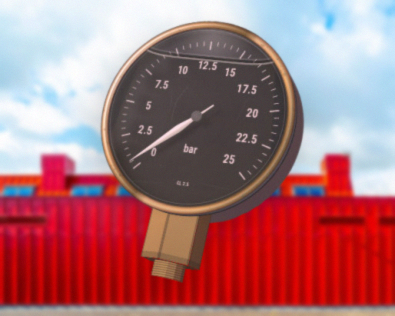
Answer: 0.5
